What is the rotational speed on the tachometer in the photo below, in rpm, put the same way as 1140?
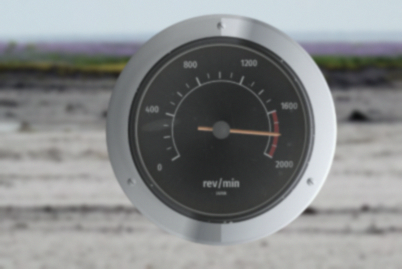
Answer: 1800
